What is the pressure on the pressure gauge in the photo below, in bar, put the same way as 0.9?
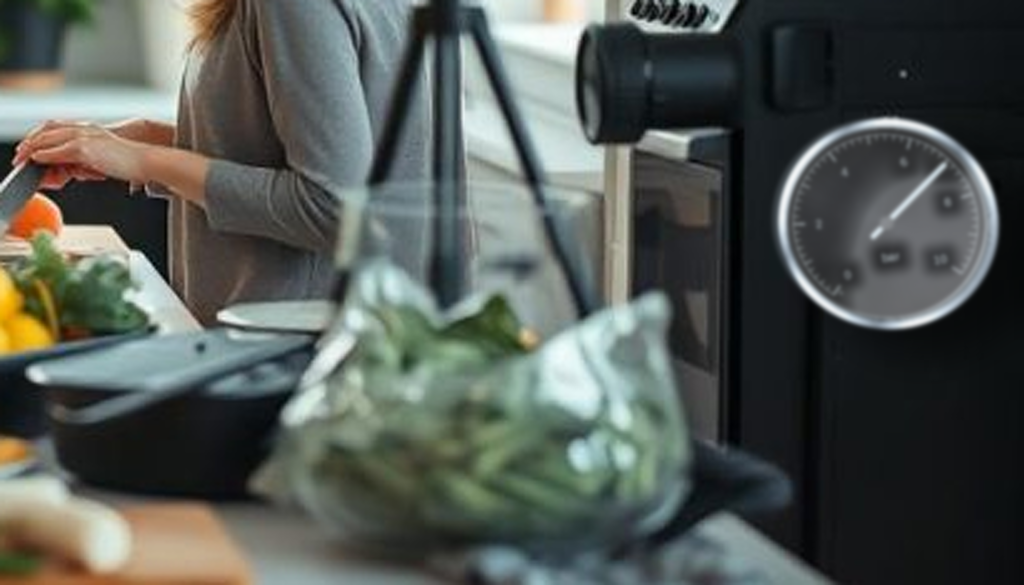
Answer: 7
